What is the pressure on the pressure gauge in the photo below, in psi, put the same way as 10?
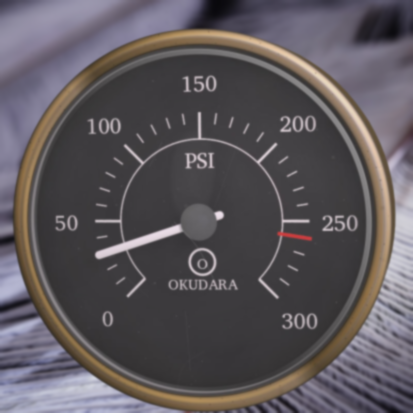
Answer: 30
